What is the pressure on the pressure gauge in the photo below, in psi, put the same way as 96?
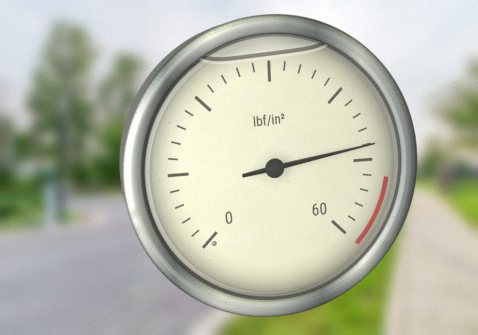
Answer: 48
